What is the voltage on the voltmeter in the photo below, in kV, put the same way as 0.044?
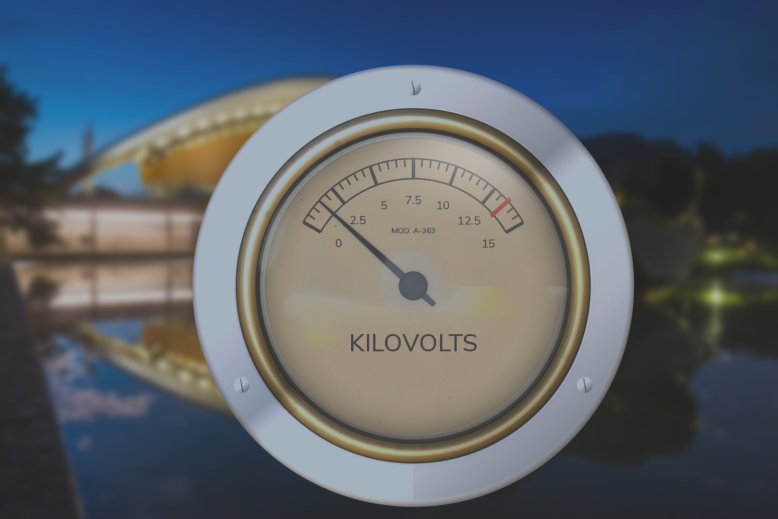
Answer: 1.5
